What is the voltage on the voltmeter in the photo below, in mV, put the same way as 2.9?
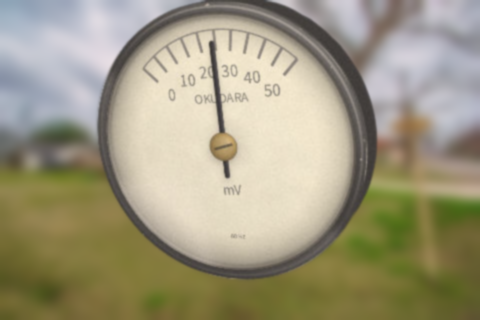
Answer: 25
